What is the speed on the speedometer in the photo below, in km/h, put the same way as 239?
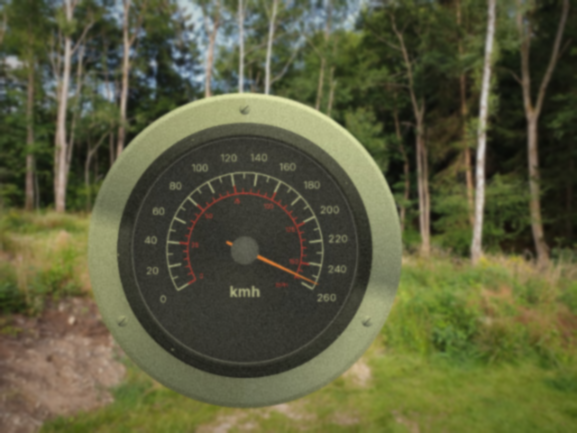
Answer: 255
